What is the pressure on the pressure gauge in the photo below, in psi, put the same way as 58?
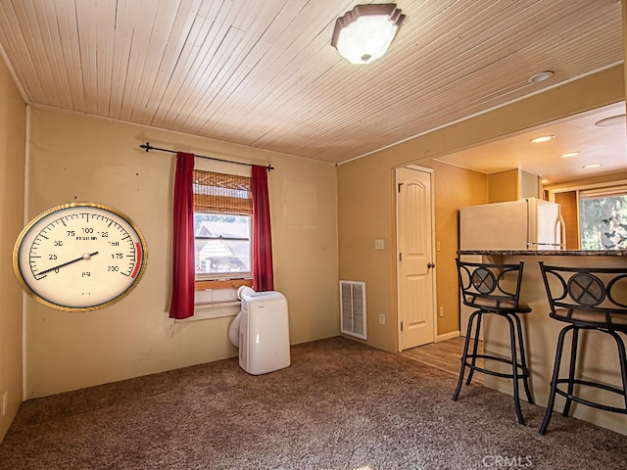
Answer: 5
